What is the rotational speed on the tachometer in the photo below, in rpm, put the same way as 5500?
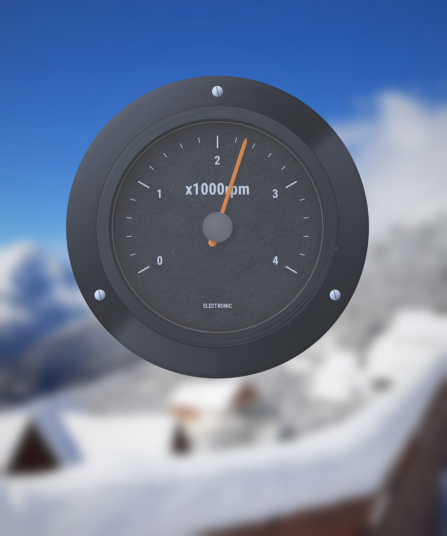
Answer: 2300
